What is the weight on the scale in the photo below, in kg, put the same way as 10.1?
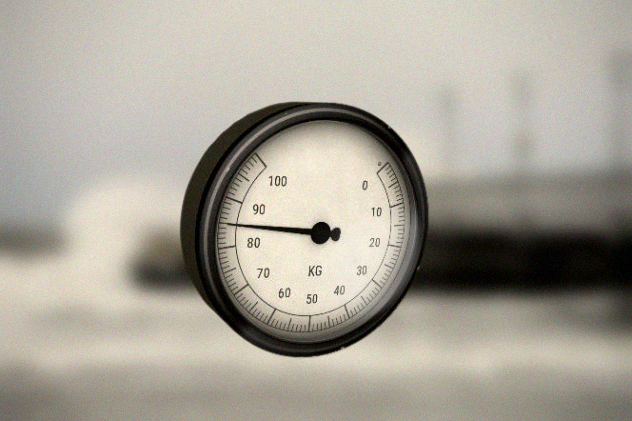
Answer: 85
